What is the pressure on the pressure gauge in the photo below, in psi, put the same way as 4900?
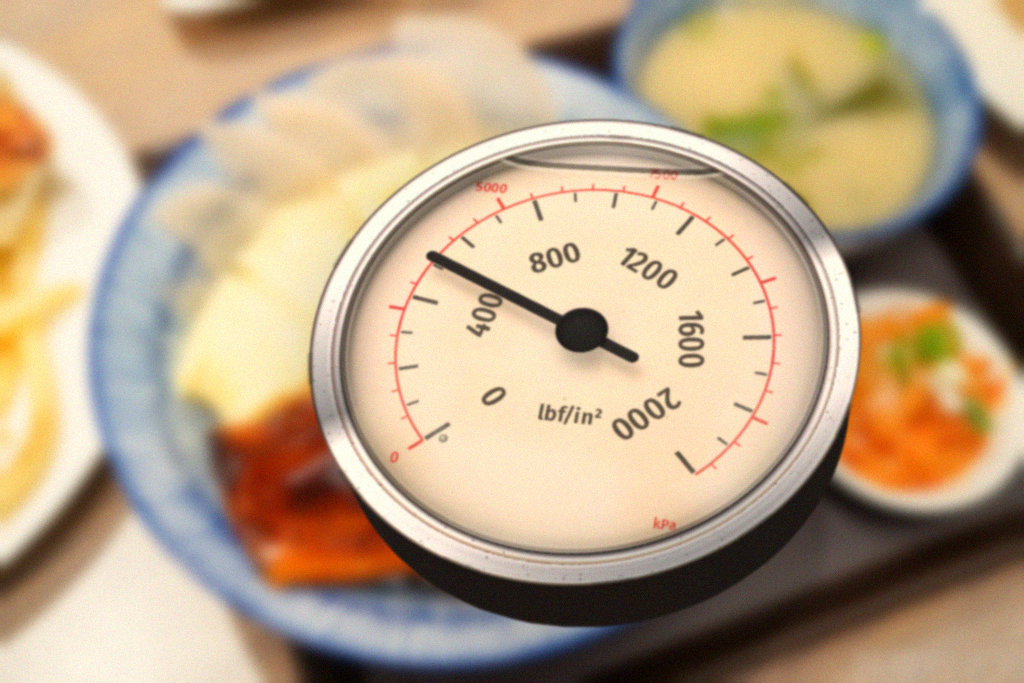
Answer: 500
